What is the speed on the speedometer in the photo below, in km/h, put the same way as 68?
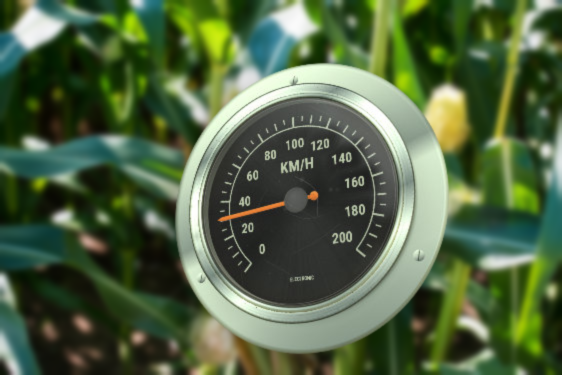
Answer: 30
